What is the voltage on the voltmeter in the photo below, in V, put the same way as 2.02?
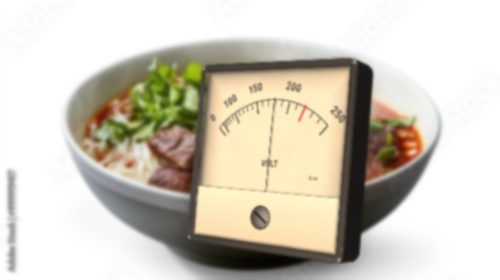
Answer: 180
